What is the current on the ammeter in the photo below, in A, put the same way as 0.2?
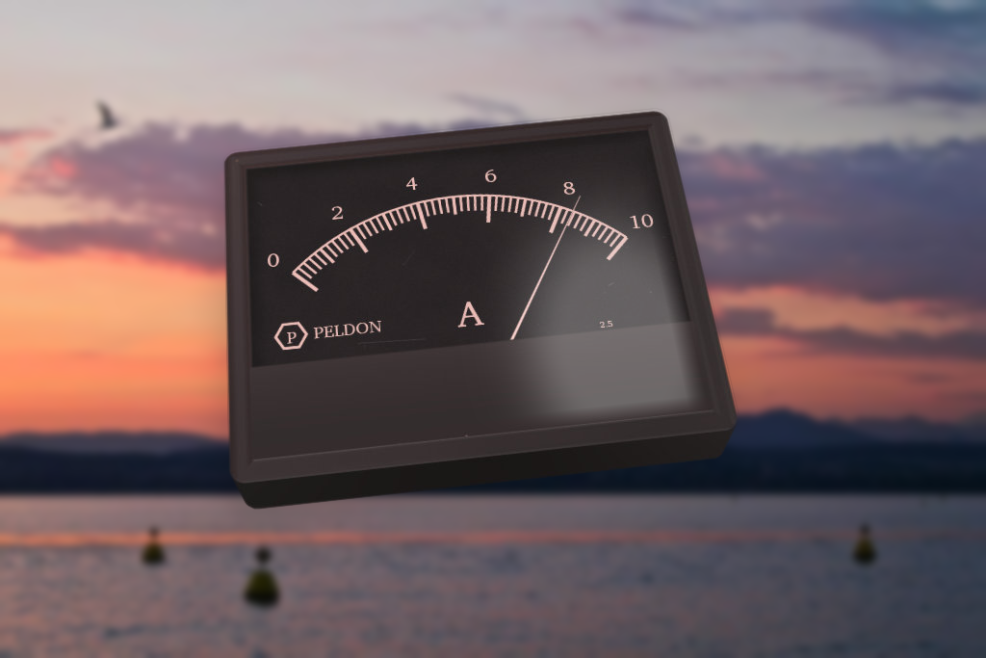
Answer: 8.4
